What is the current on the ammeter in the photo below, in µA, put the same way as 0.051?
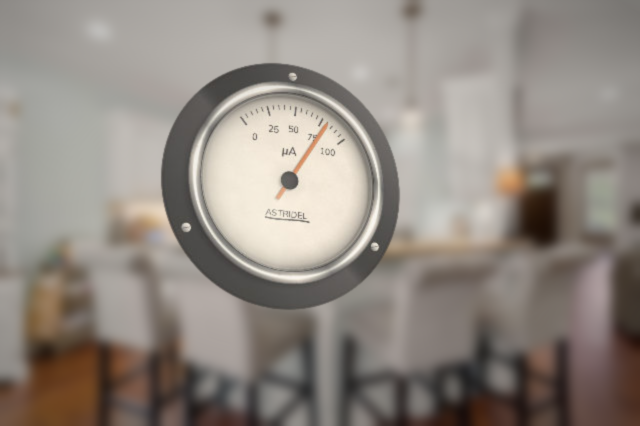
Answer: 80
